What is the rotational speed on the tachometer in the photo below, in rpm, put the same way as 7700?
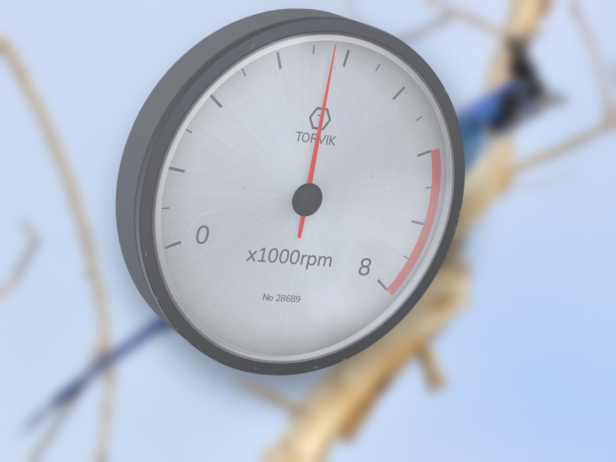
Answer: 3750
